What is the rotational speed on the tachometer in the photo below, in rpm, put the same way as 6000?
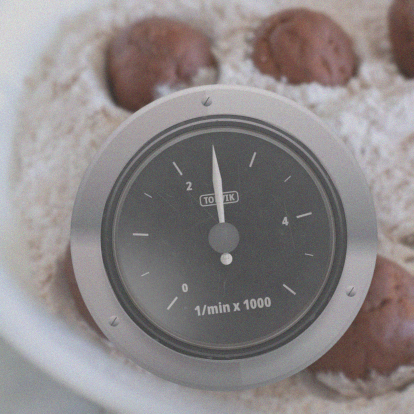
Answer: 2500
